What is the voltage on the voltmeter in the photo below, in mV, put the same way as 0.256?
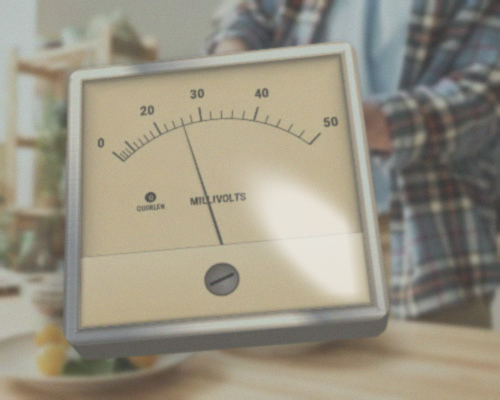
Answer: 26
